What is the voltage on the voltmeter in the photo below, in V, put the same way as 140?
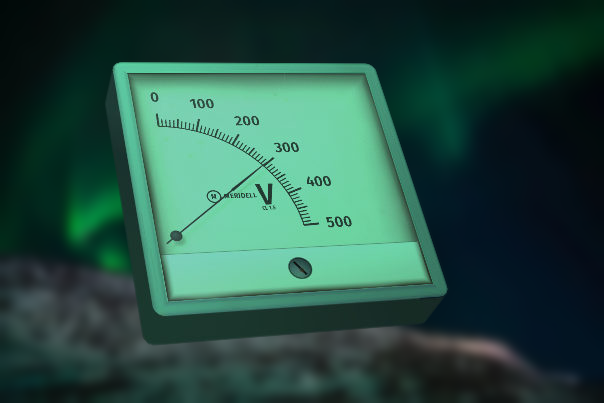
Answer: 300
